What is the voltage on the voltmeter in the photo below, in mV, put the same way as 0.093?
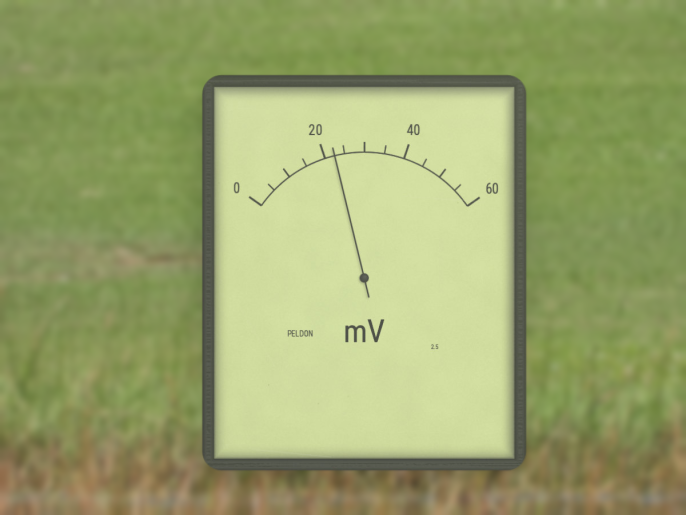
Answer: 22.5
